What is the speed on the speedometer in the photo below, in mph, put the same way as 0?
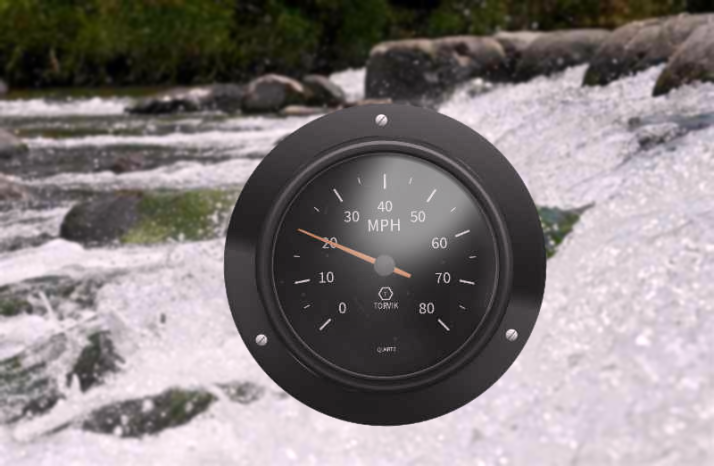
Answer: 20
